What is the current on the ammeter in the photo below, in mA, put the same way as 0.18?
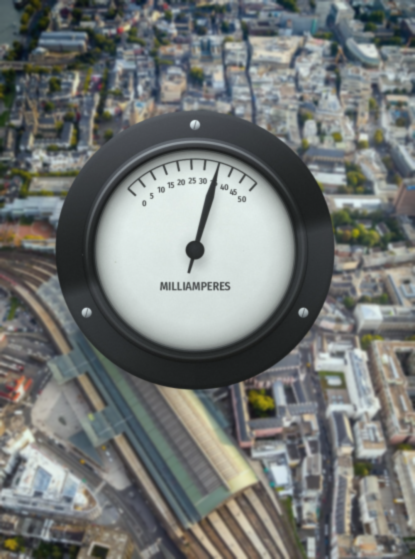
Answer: 35
